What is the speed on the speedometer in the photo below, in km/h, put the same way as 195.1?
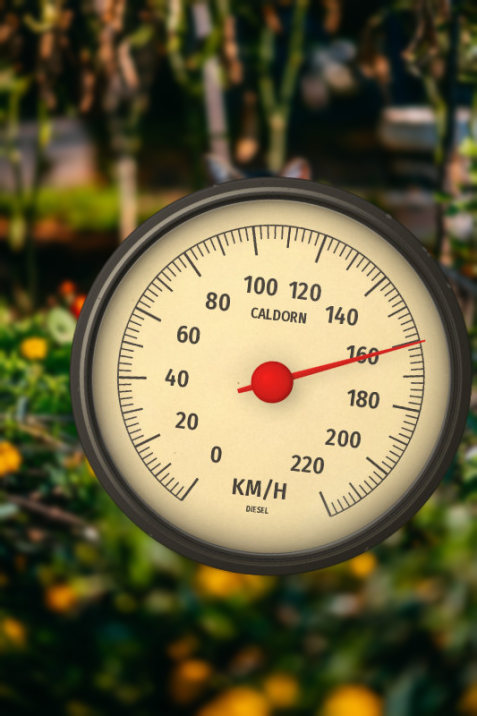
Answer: 160
